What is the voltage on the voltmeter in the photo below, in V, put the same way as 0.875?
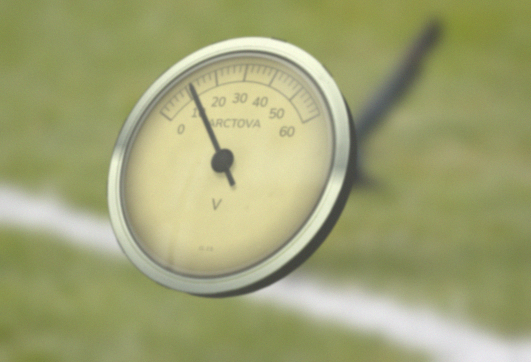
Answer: 12
